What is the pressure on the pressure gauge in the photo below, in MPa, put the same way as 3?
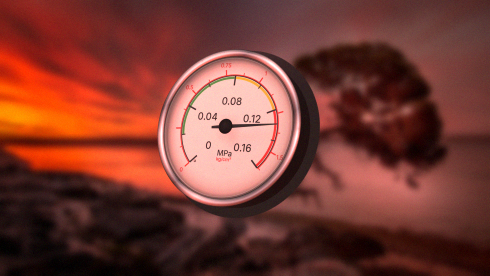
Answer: 0.13
